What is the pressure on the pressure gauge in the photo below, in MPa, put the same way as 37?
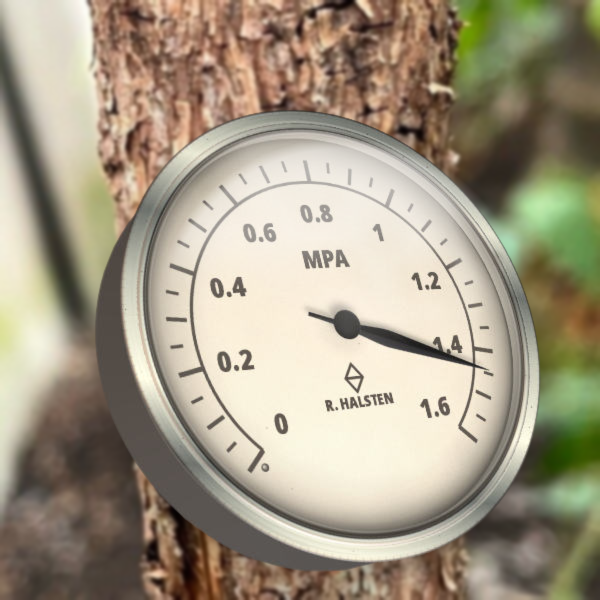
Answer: 1.45
